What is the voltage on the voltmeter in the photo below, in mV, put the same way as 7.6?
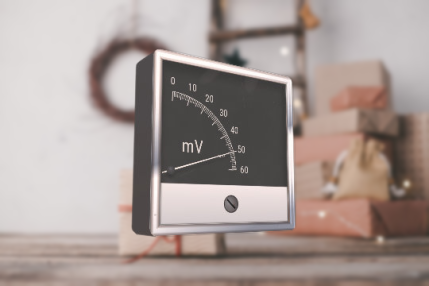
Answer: 50
